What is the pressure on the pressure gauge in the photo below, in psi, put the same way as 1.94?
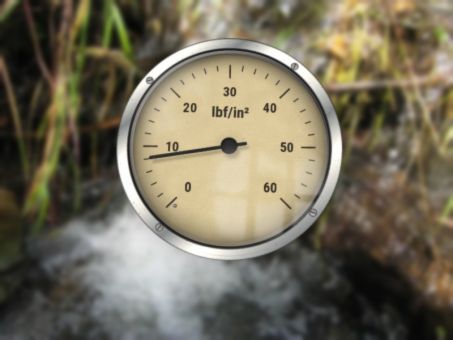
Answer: 8
